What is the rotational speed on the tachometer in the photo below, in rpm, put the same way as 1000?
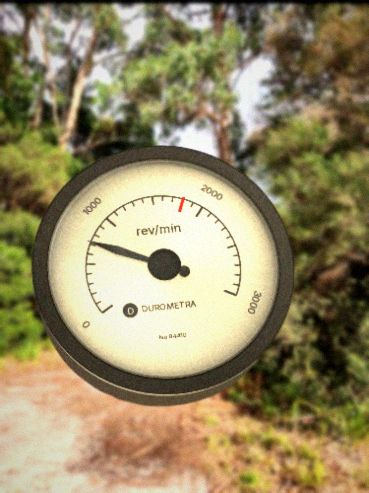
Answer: 700
